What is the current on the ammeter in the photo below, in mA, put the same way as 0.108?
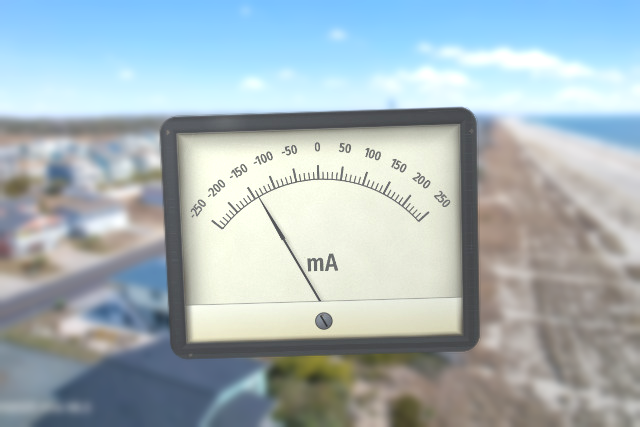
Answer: -140
